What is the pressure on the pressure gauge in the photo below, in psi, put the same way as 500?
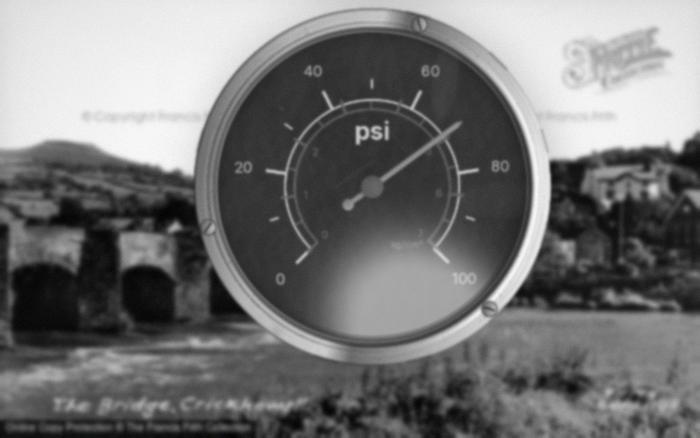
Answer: 70
